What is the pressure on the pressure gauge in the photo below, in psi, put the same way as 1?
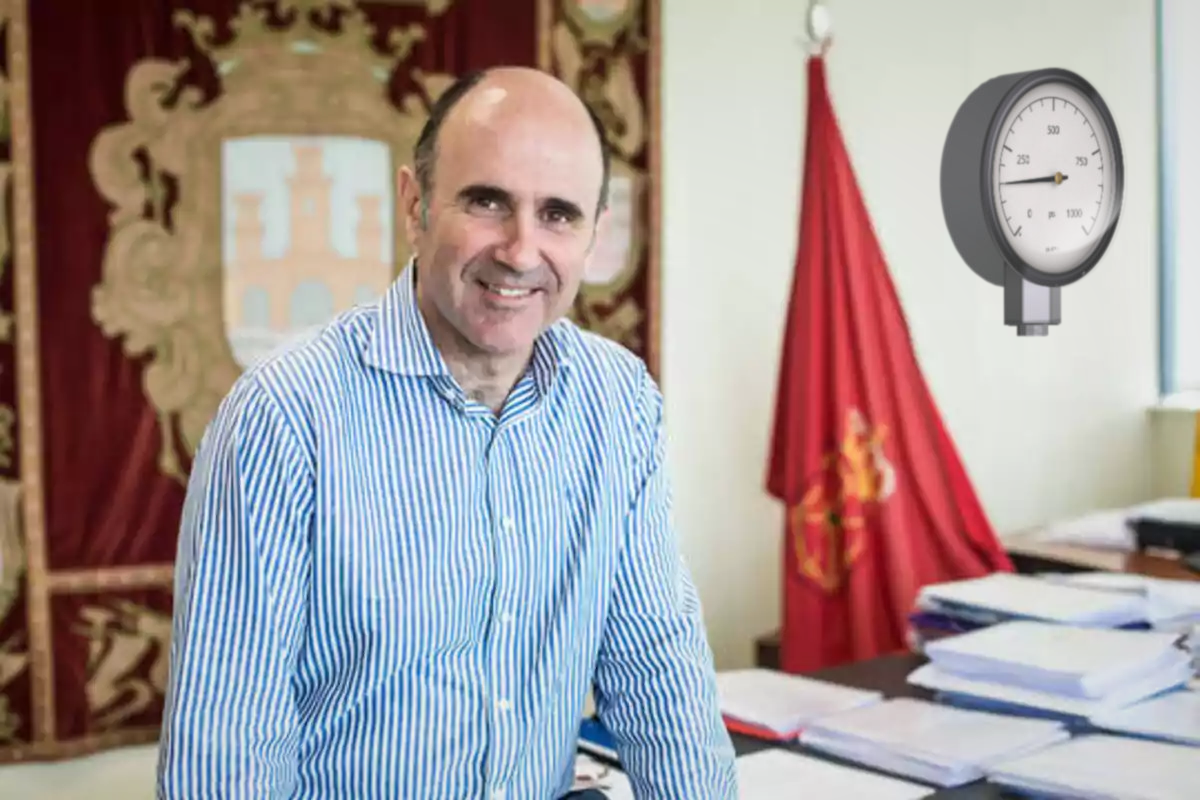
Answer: 150
